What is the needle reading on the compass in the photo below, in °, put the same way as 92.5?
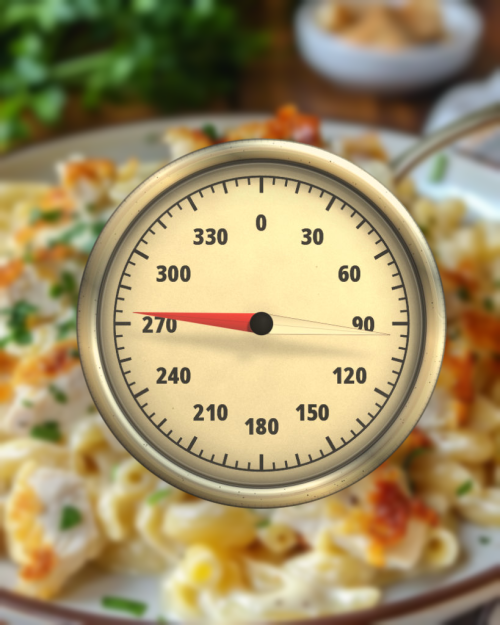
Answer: 275
